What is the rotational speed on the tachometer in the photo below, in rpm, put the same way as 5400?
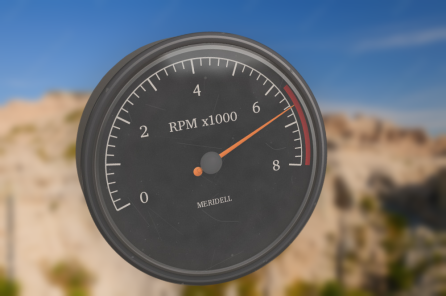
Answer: 6600
